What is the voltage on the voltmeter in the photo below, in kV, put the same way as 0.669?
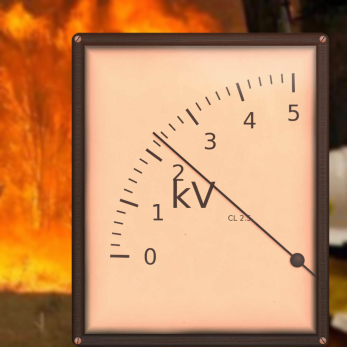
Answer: 2.3
